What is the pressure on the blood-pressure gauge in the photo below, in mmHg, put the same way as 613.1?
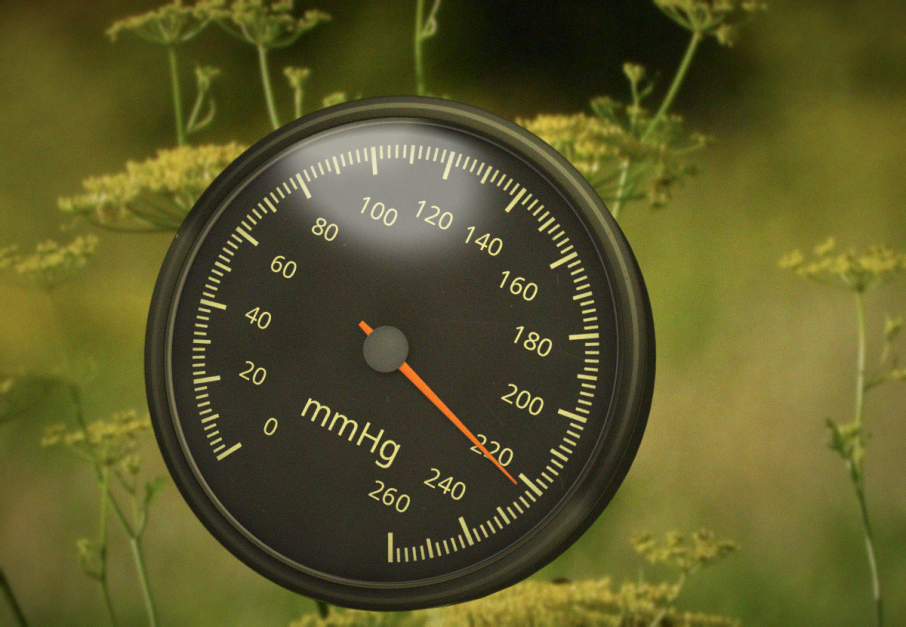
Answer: 222
